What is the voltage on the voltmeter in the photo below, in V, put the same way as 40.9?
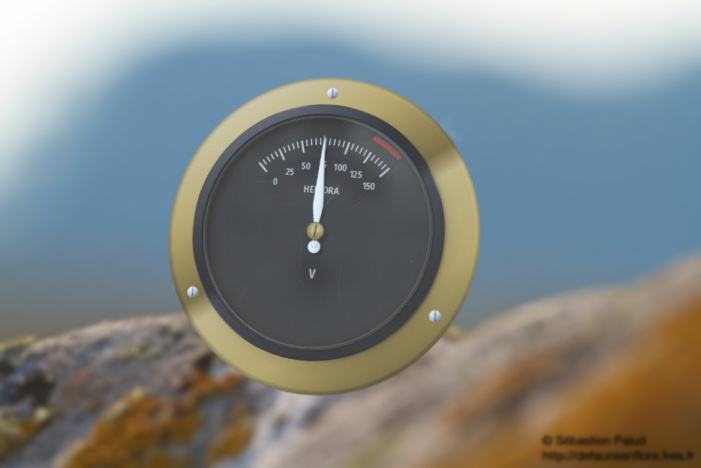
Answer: 75
